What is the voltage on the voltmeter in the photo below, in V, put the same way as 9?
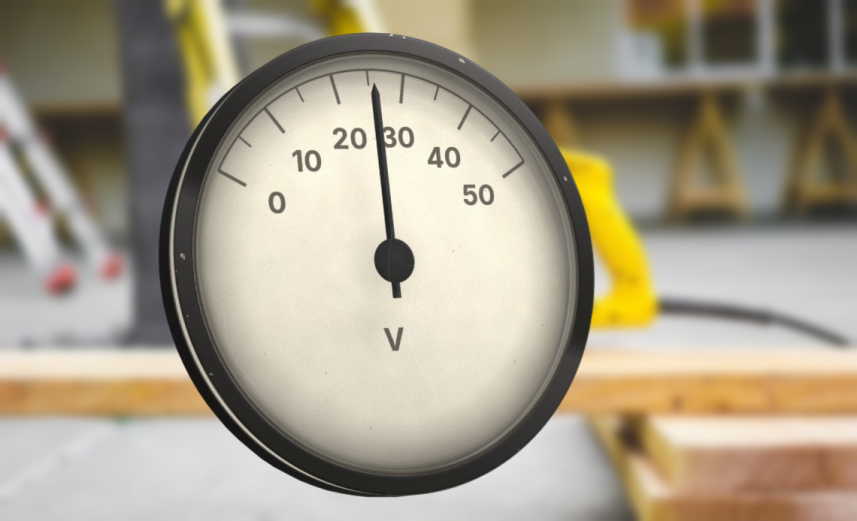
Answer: 25
